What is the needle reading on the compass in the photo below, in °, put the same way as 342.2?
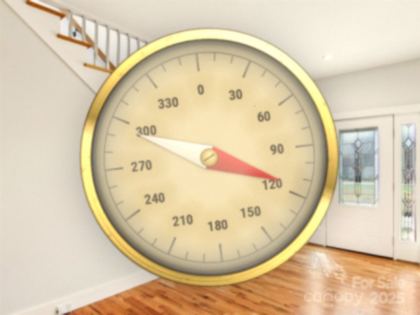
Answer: 115
